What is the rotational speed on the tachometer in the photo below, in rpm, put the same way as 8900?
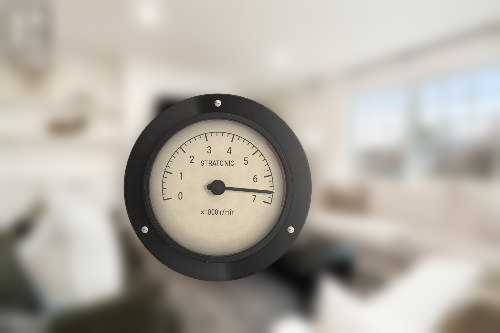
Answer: 6600
